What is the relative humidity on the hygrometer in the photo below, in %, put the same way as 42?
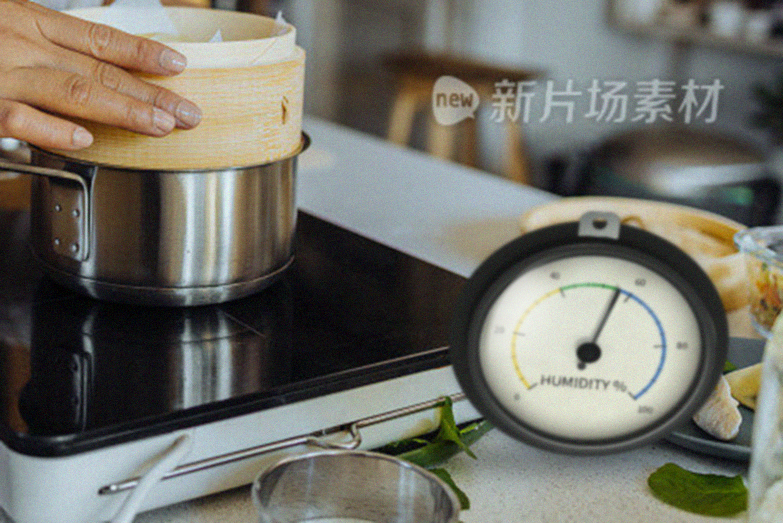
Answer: 56
